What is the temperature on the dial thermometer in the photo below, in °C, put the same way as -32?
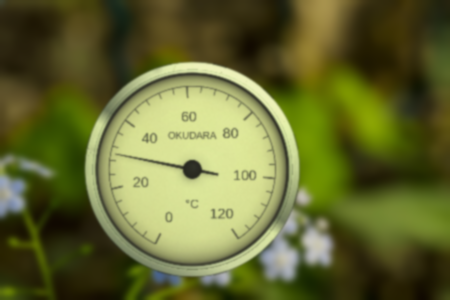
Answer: 30
